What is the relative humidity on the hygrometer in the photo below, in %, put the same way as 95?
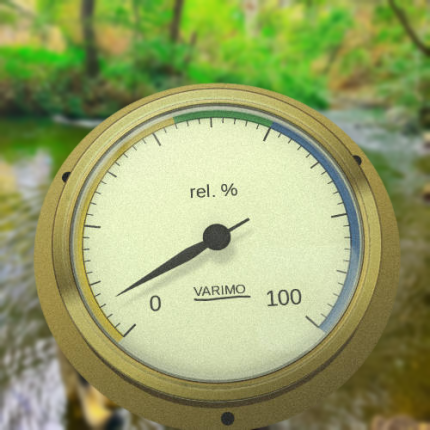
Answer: 6
